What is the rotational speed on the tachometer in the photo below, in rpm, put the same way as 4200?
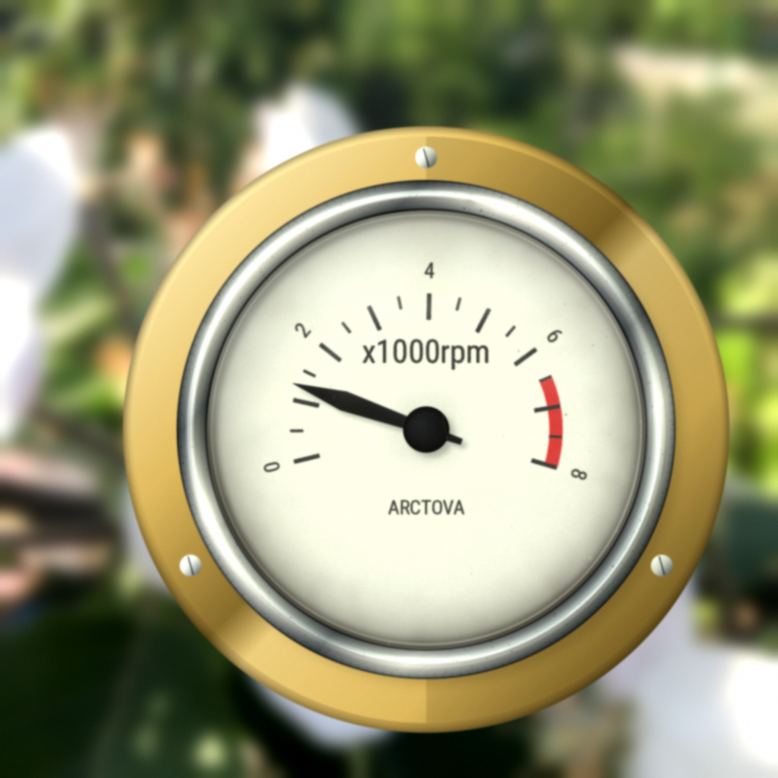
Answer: 1250
